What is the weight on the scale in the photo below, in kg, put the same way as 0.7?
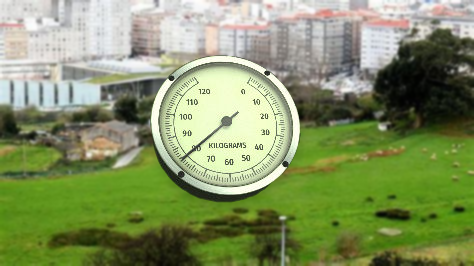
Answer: 80
